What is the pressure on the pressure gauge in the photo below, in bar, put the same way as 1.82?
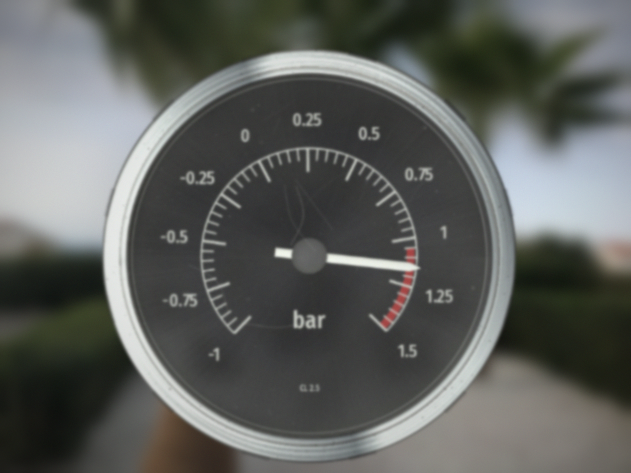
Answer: 1.15
